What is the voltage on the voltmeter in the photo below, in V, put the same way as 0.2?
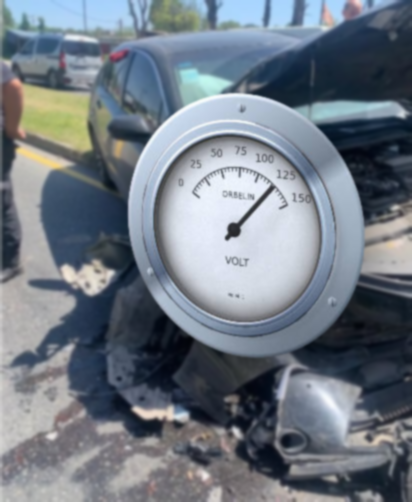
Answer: 125
